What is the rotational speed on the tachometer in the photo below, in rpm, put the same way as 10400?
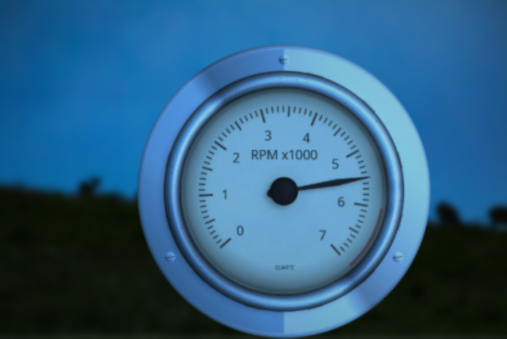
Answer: 5500
